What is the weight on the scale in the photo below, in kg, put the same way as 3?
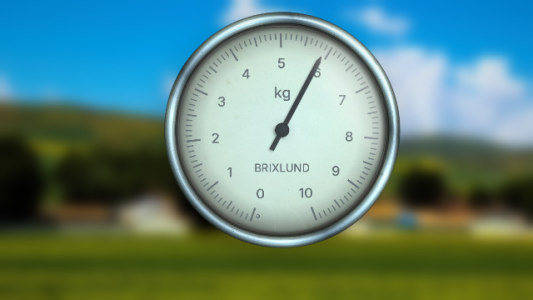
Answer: 5.9
